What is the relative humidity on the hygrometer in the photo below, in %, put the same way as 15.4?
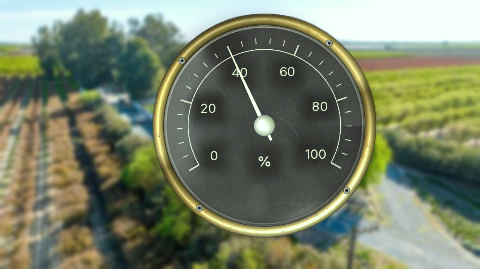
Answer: 40
